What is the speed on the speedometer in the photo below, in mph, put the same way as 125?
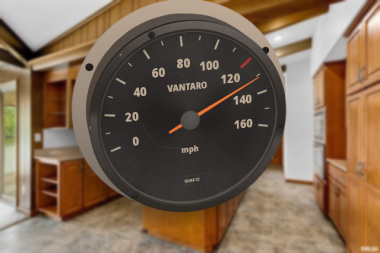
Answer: 130
